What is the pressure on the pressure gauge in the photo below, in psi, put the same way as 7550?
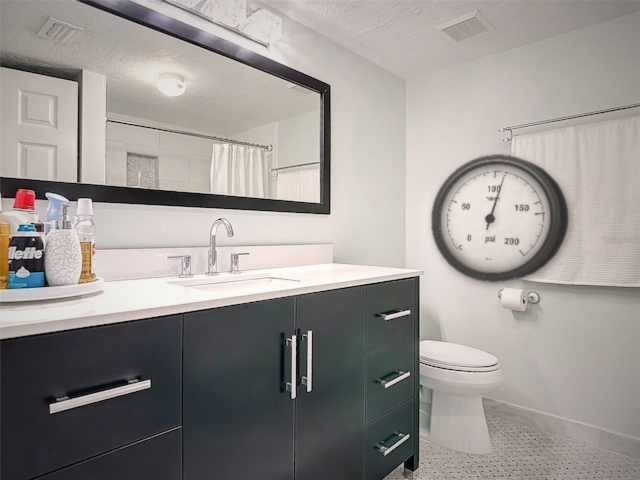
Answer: 110
